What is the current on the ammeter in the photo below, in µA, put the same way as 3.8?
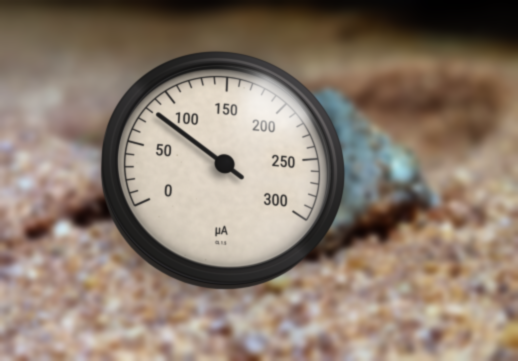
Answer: 80
